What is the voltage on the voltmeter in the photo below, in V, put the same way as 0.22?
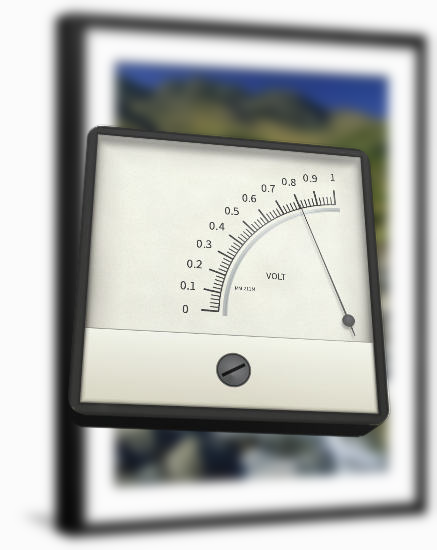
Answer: 0.8
